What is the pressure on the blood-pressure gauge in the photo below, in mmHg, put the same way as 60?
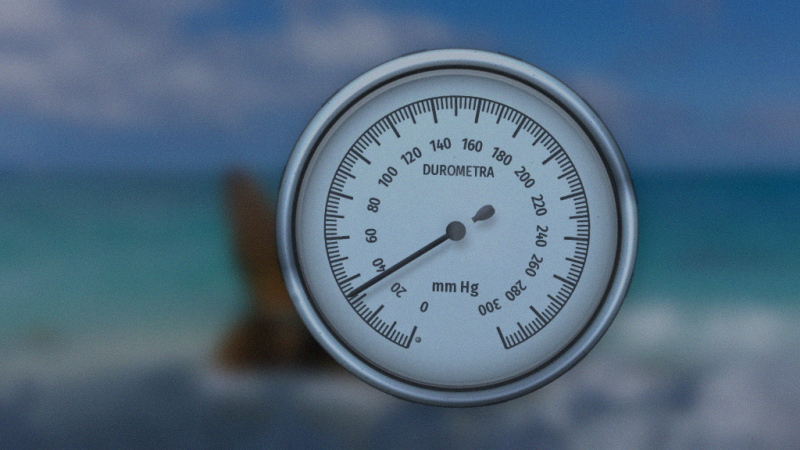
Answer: 34
